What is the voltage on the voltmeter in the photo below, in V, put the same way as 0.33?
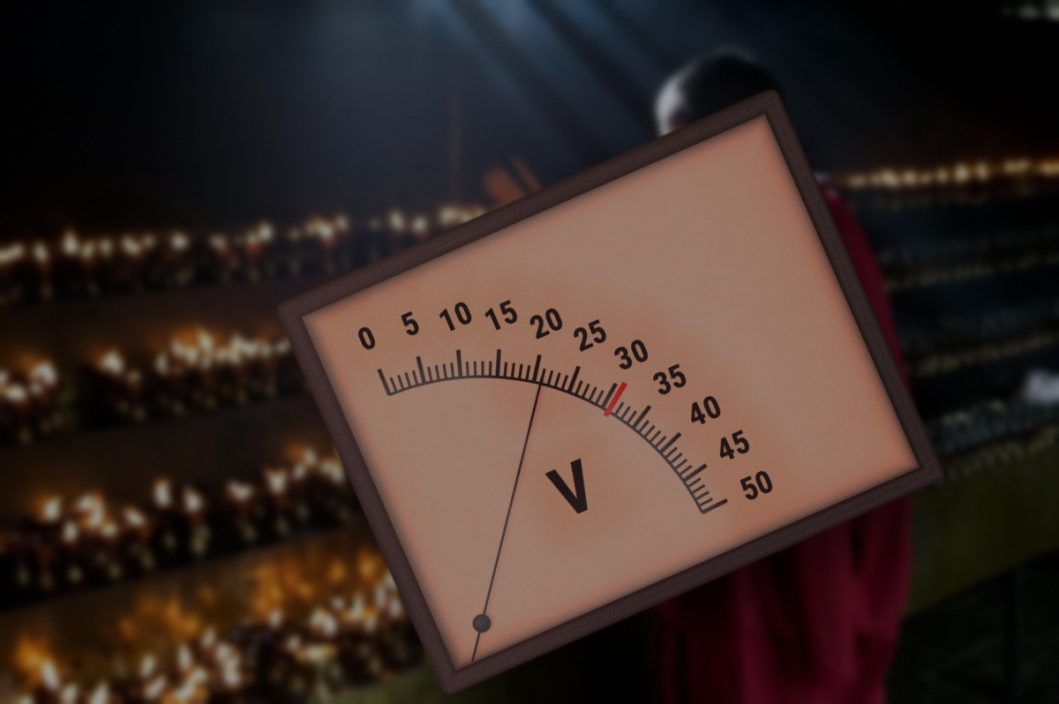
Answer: 21
